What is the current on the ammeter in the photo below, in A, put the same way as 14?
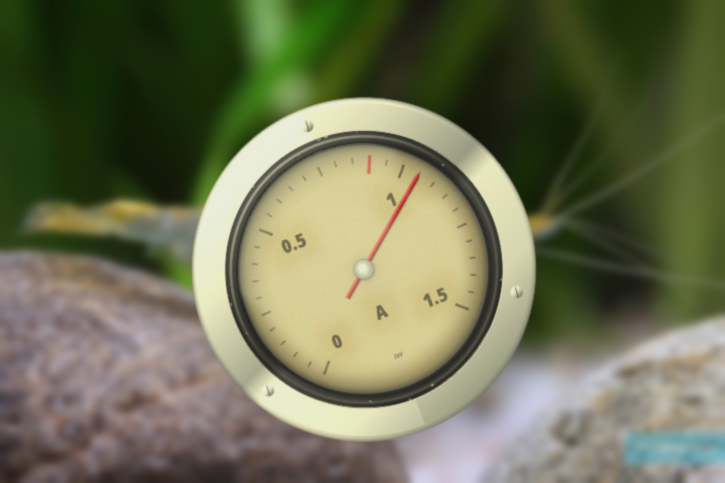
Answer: 1.05
